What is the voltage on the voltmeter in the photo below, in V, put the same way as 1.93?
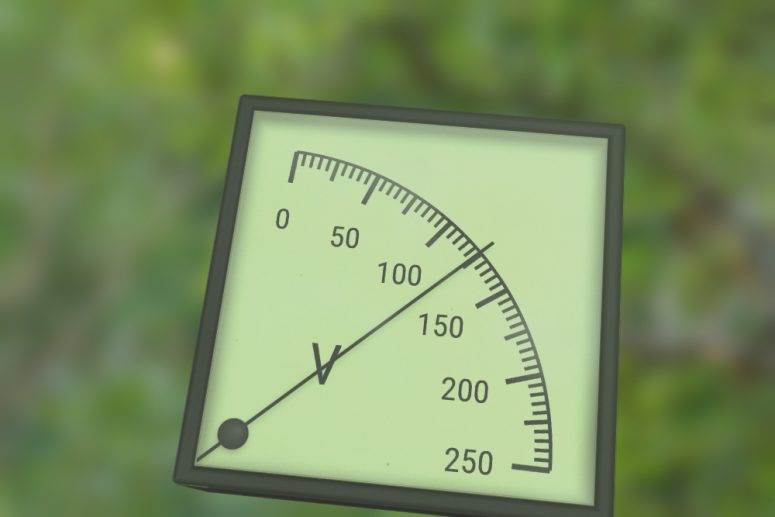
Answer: 125
